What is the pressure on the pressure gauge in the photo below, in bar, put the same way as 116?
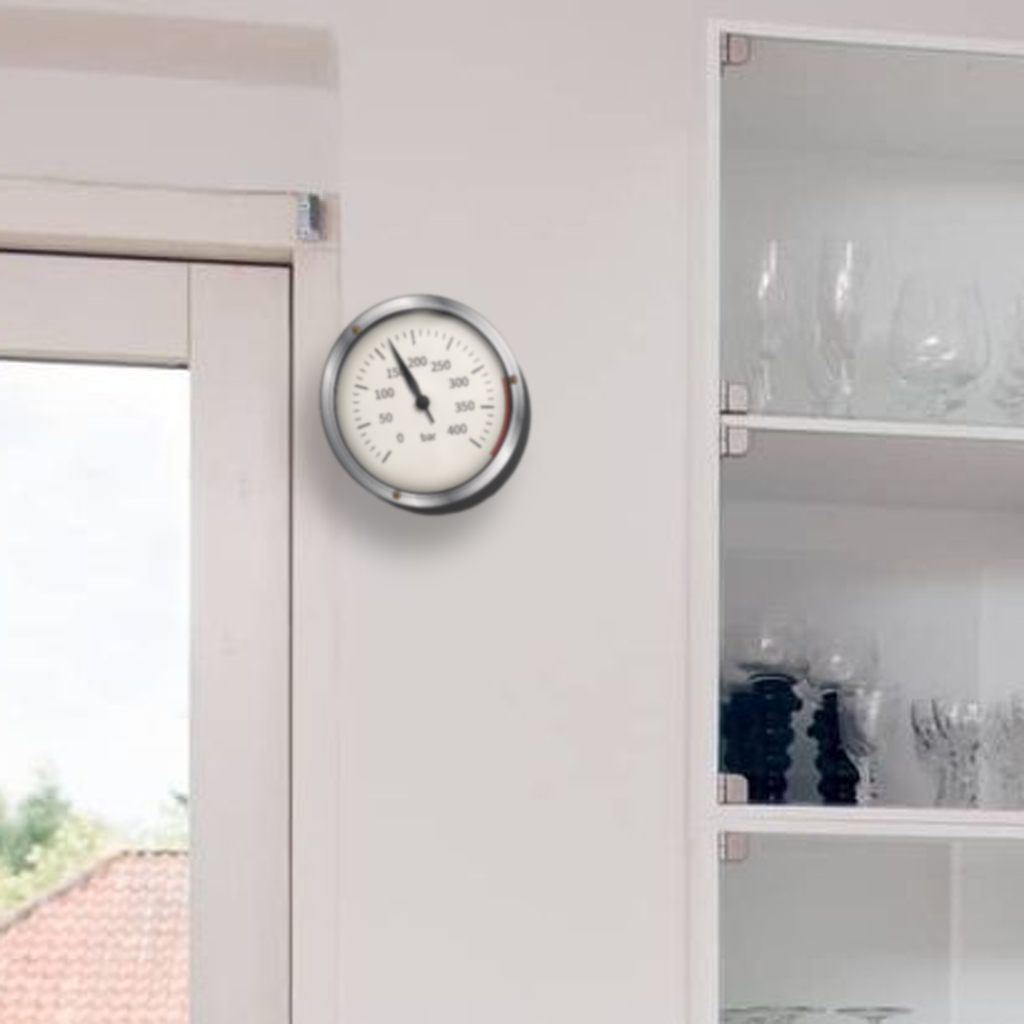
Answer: 170
